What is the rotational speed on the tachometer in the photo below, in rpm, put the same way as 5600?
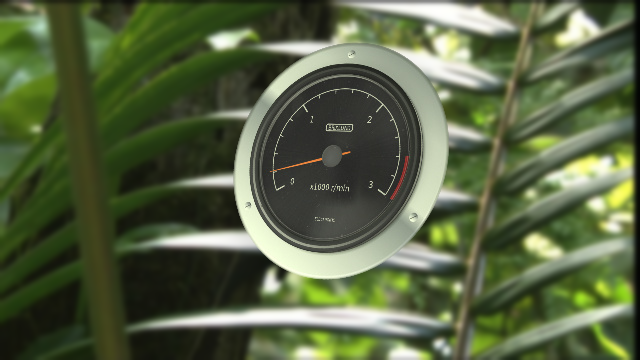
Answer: 200
